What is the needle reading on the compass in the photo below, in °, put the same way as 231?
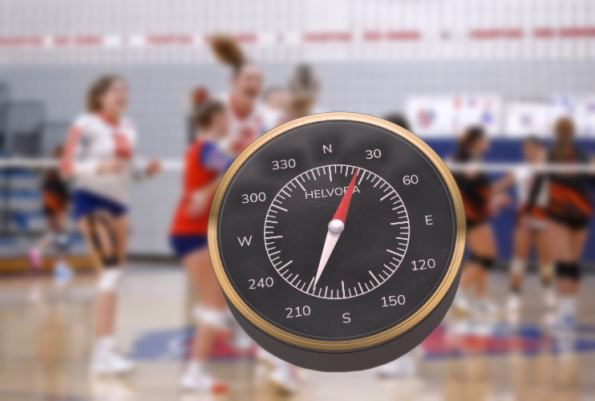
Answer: 25
